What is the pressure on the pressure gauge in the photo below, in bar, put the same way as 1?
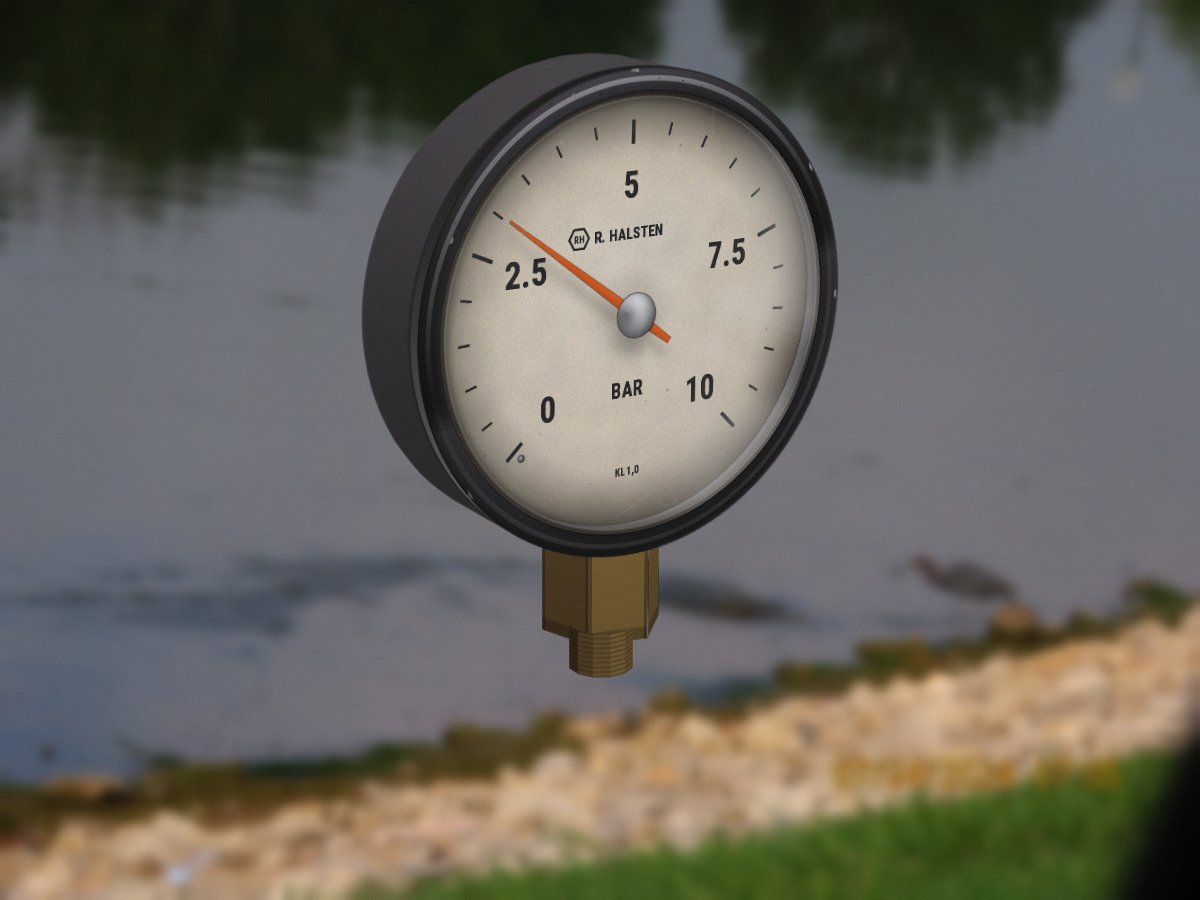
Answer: 3
